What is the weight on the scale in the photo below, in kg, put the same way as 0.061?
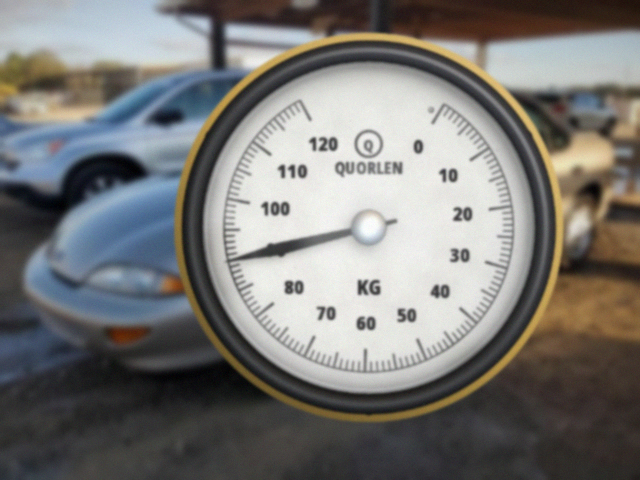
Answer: 90
